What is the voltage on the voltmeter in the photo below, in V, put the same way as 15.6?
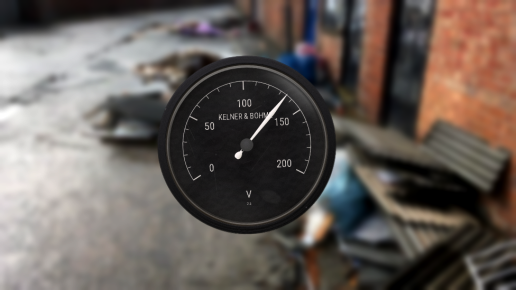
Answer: 135
